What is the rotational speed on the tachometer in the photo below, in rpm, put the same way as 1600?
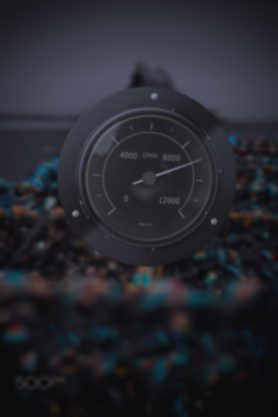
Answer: 9000
